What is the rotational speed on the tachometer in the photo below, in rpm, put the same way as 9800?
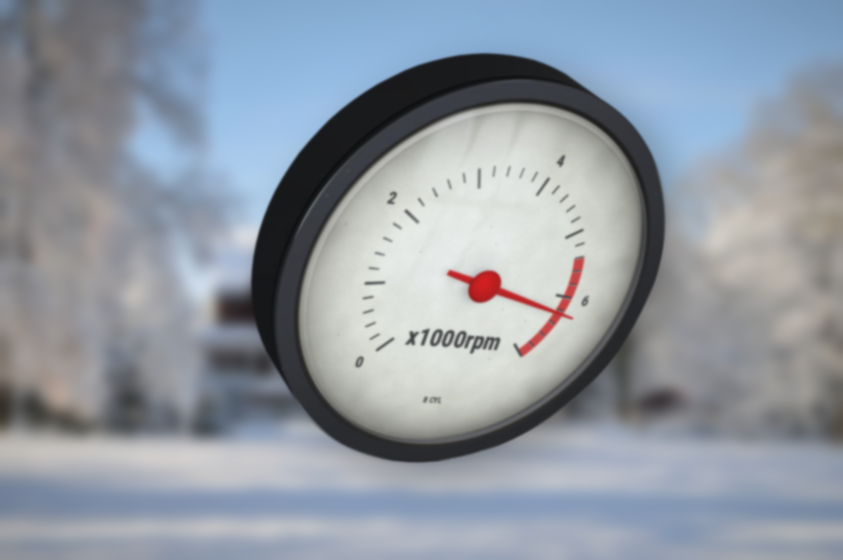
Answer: 6200
